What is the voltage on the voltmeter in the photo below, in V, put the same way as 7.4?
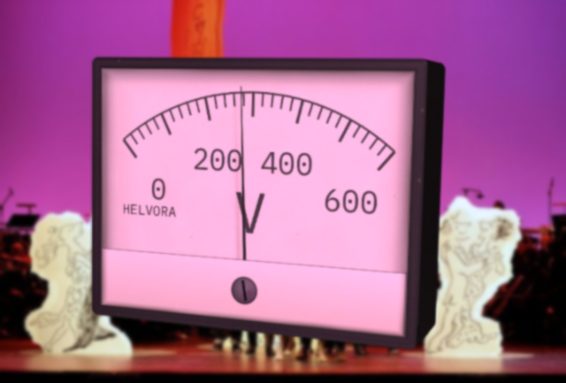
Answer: 280
